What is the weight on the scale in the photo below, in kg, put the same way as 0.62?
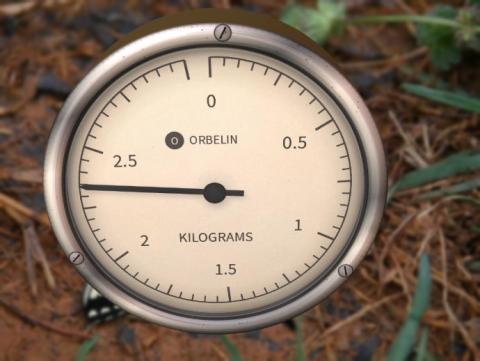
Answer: 2.35
